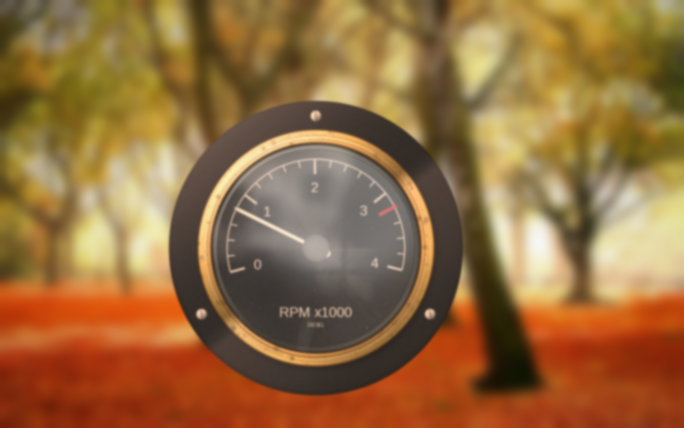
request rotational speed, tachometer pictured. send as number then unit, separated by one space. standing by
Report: 800 rpm
